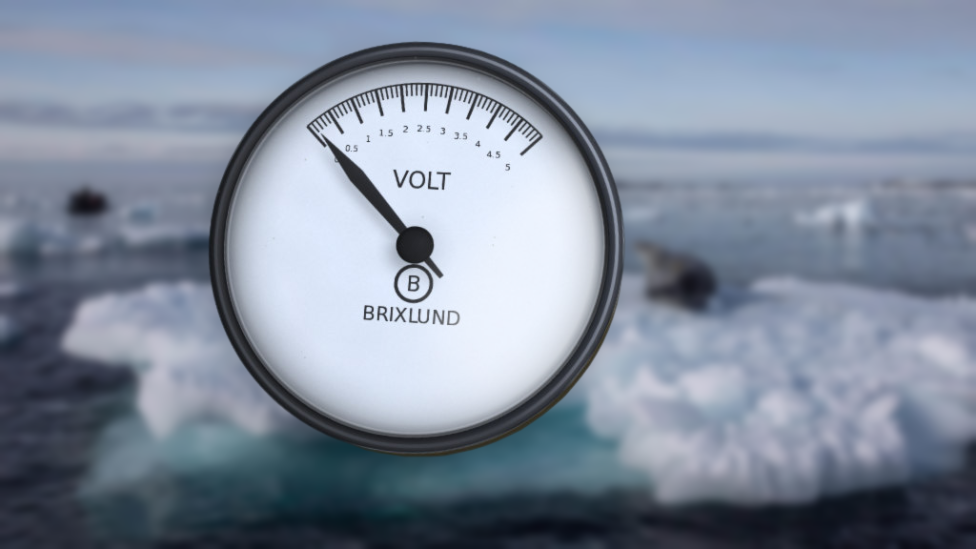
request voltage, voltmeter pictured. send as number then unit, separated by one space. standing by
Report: 0.1 V
